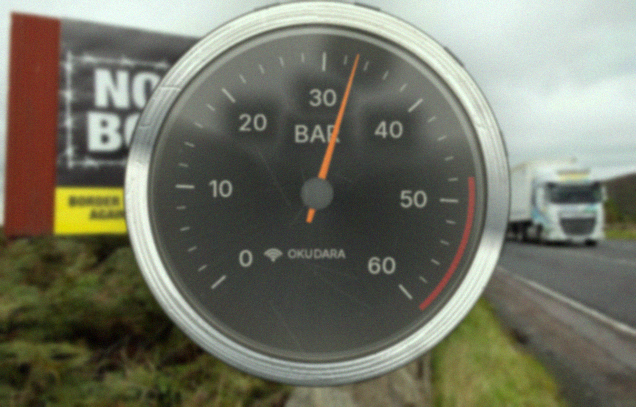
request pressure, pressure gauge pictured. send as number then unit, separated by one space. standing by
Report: 33 bar
